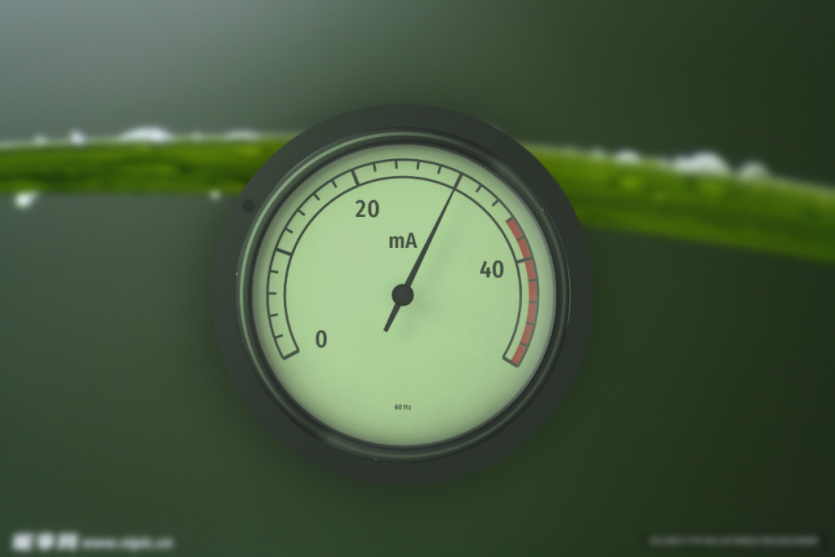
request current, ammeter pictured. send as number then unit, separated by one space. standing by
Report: 30 mA
